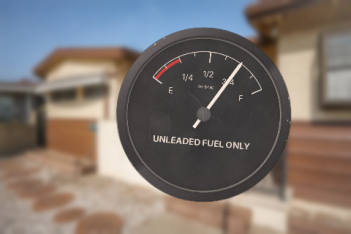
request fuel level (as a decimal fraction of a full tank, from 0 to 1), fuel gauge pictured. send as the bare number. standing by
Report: 0.75
